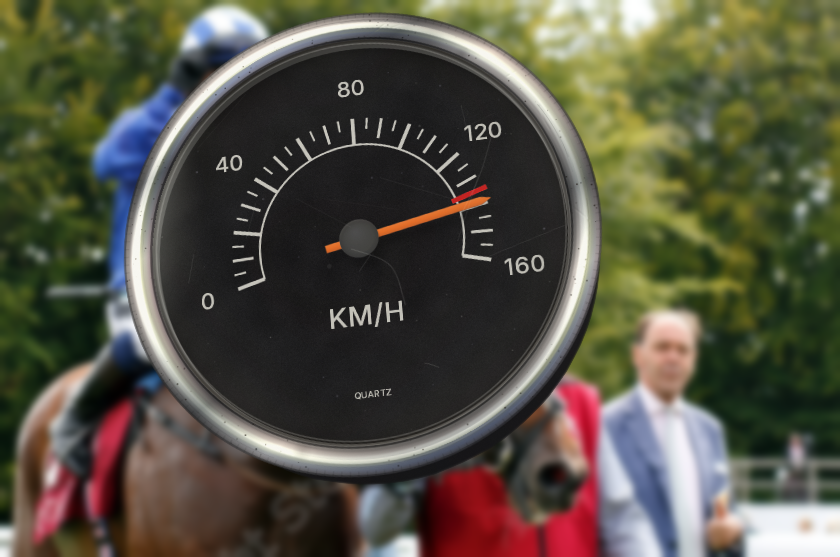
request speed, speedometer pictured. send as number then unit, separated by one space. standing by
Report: 140 km/h
